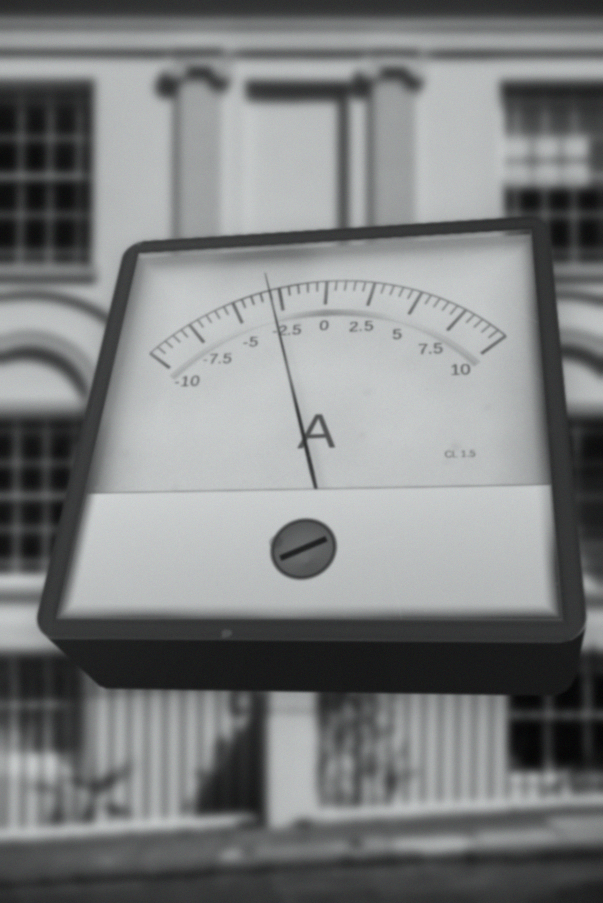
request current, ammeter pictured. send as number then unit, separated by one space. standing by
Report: -3 A
